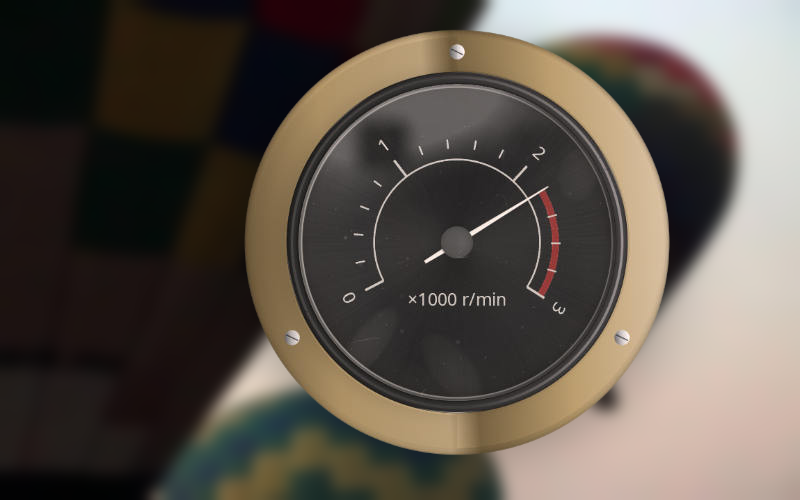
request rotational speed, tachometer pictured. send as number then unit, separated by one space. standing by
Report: 2200 rpm
